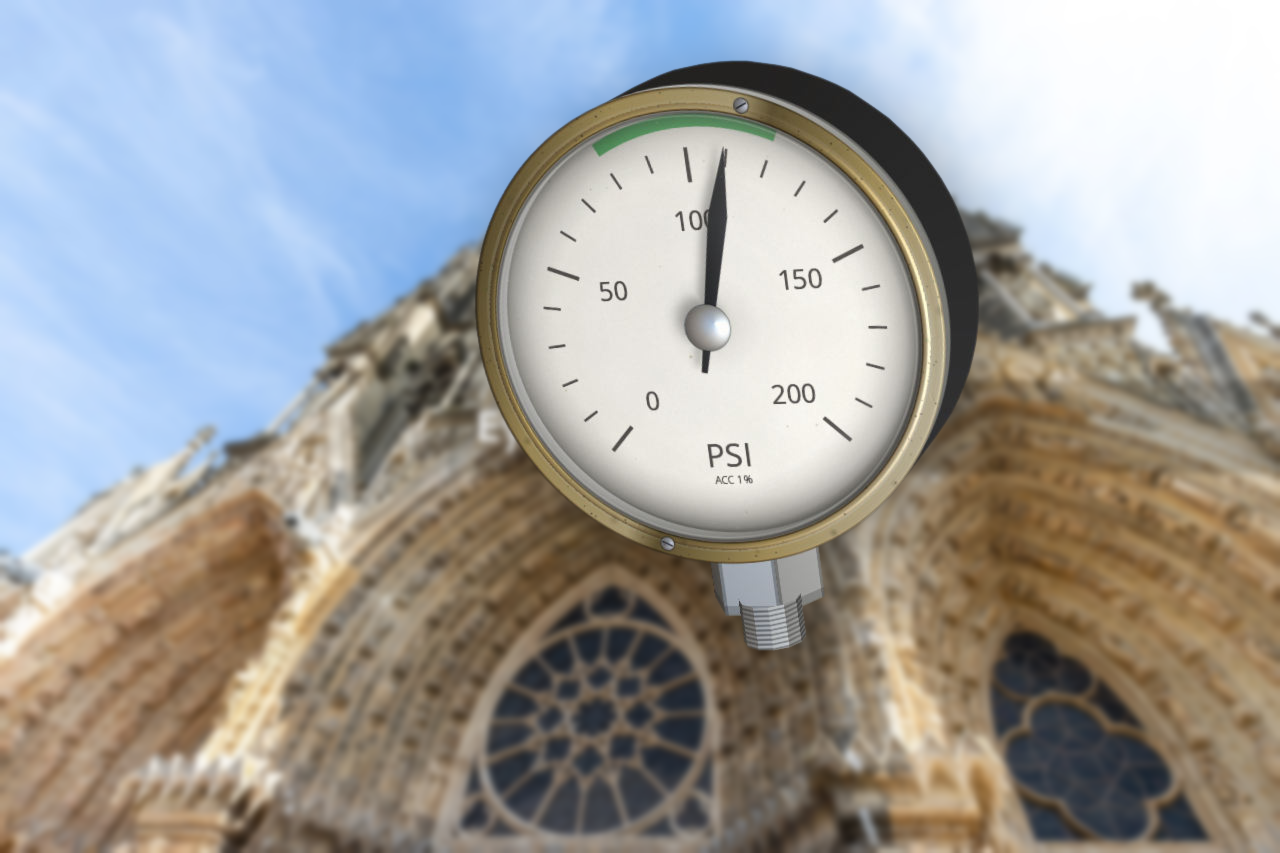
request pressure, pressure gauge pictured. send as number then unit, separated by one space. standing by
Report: 110 psi
